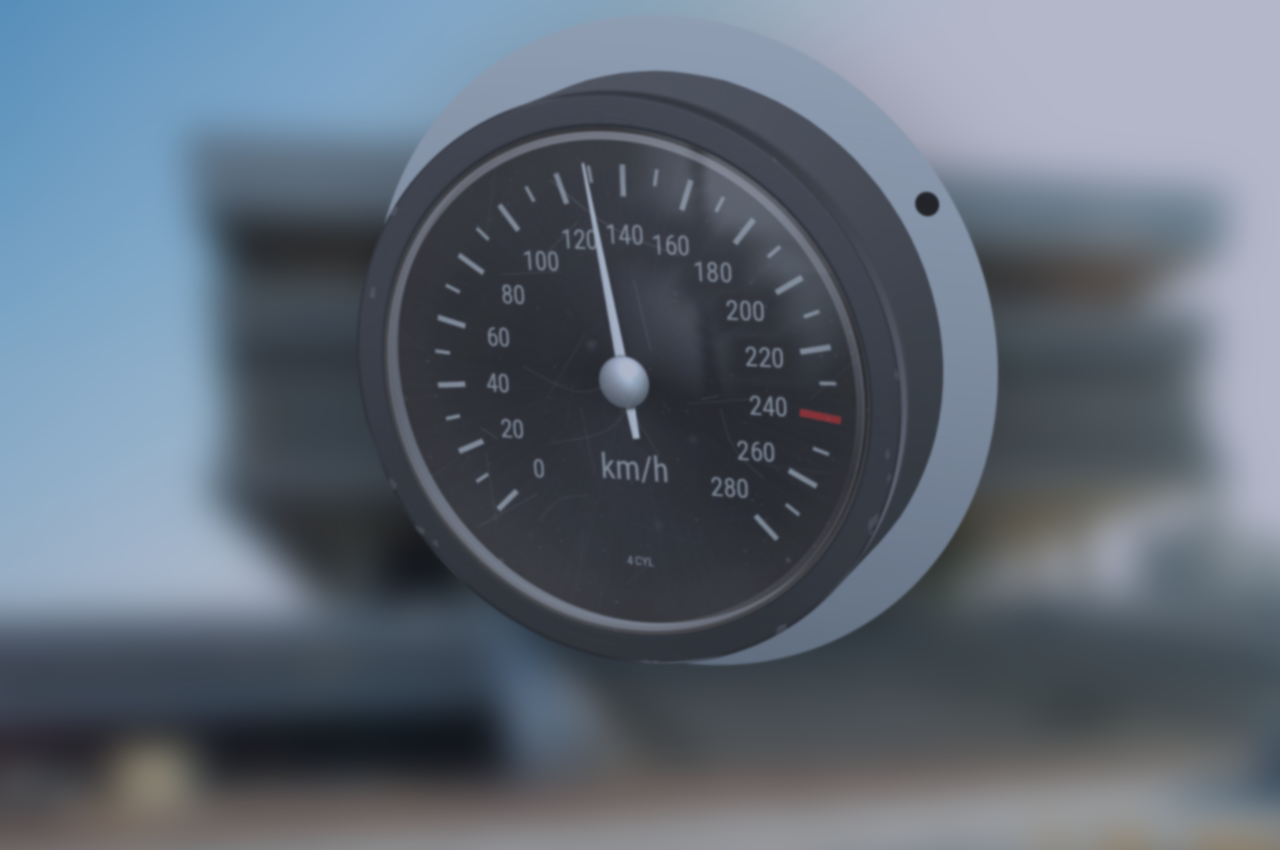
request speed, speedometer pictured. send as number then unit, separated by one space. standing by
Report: 130 km/h
